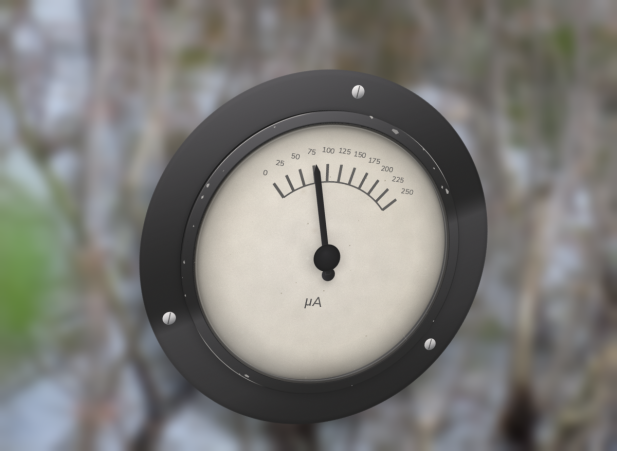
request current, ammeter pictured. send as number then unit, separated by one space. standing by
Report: 75 µA
